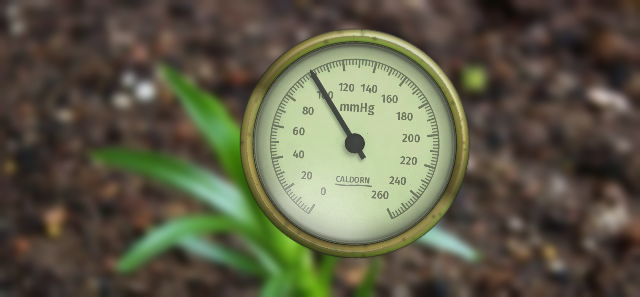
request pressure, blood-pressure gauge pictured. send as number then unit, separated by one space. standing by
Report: 100 mmHg
